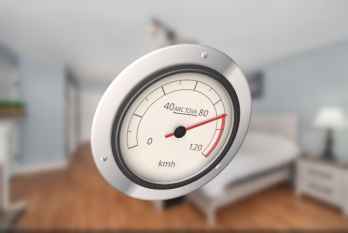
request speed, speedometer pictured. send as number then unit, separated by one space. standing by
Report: 90 km/h
